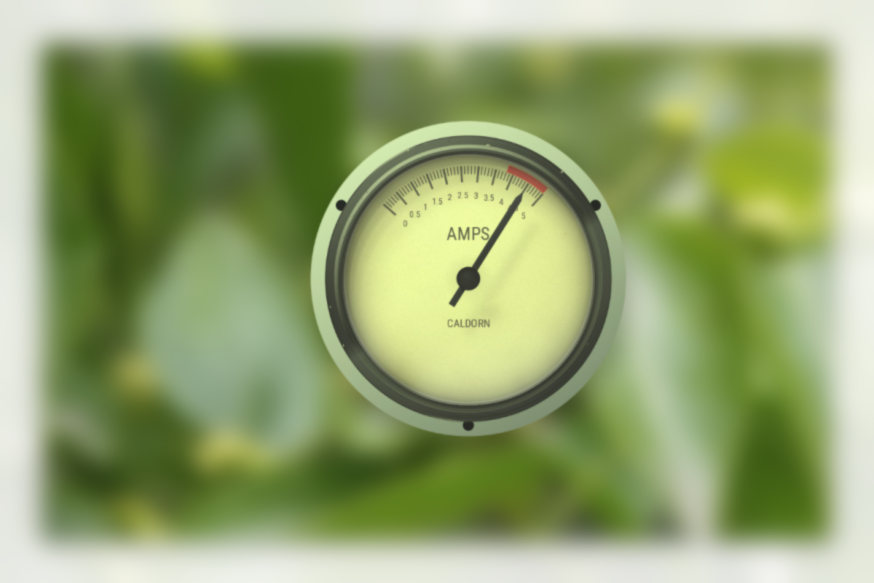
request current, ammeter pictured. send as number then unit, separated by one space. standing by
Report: 4.5 A
